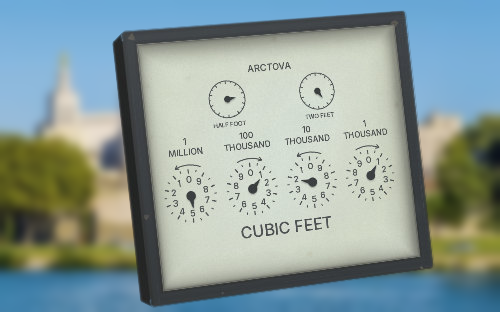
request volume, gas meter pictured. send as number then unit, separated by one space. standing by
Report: 512100 ft³
